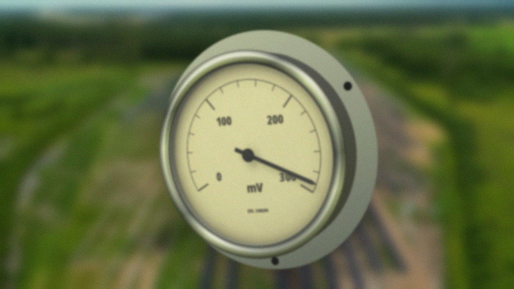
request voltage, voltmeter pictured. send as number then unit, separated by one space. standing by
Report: 290 mV
